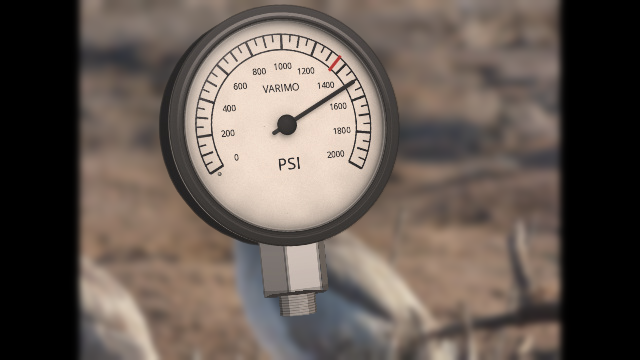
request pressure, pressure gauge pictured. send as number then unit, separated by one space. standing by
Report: 1500 psi
